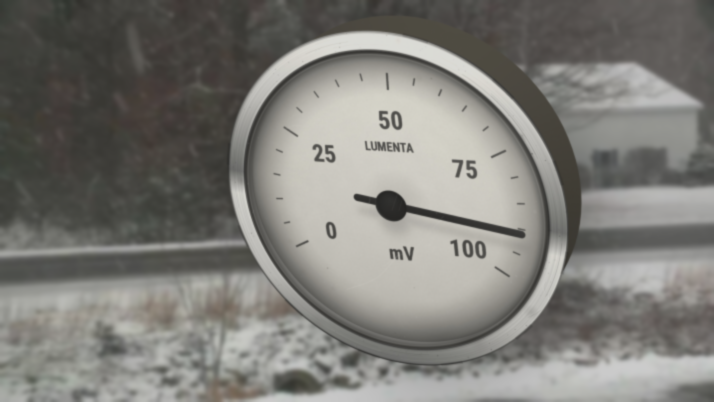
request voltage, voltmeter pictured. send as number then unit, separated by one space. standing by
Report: 90 mV
